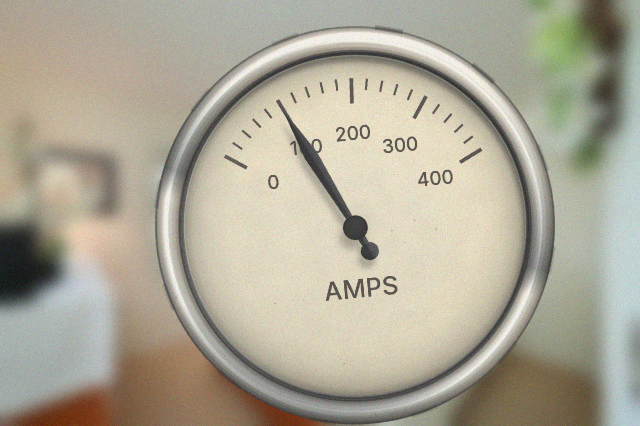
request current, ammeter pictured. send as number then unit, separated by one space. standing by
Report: 100 A
